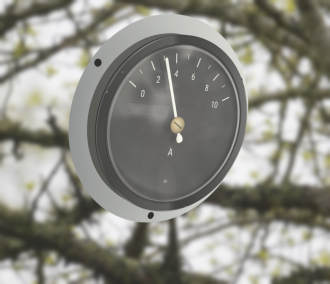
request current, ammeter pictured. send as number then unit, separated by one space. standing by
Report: 3 A
